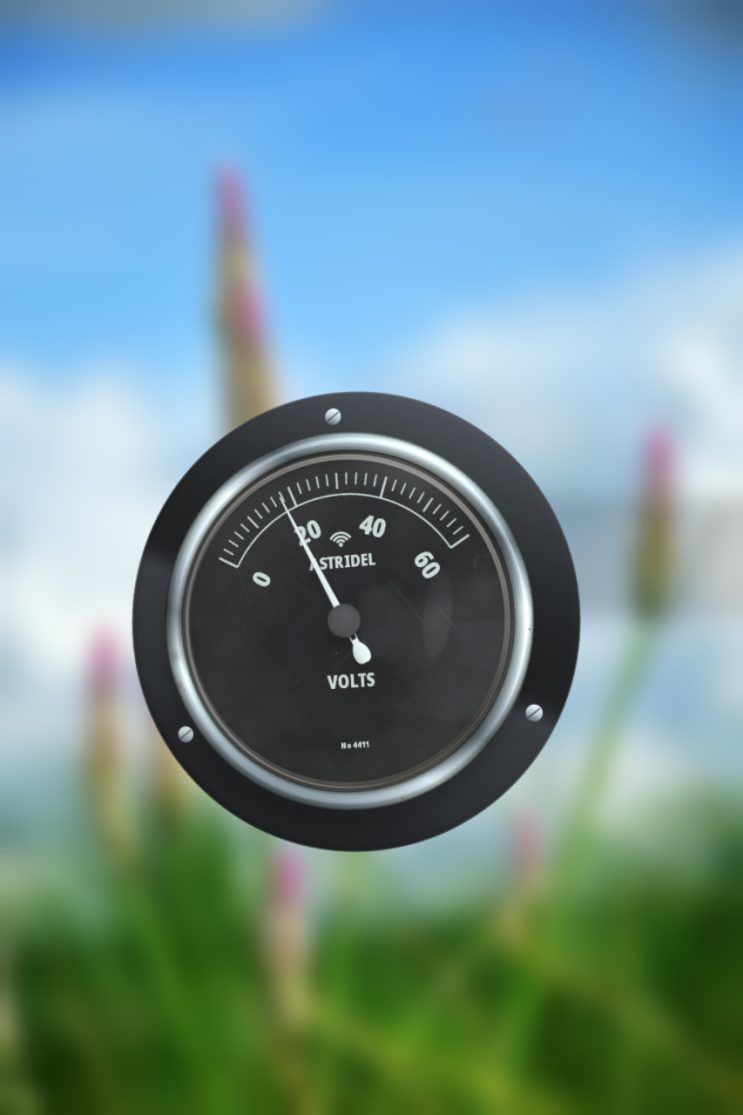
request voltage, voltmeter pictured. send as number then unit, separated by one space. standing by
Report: 18 V
